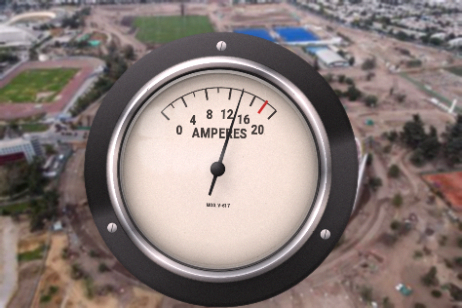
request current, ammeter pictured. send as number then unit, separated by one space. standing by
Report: 14 A
